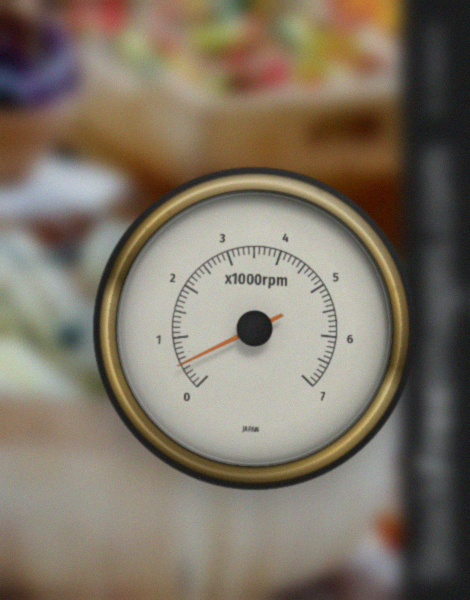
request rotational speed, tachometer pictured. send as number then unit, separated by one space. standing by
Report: 500 rpm
